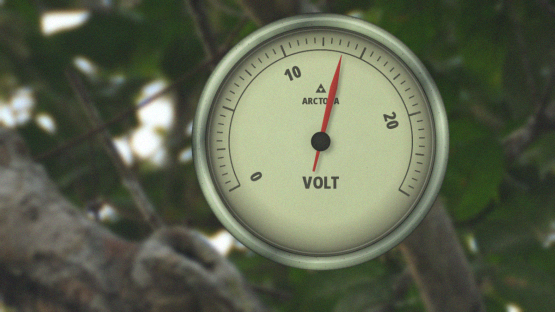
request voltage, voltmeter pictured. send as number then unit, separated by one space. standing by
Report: 13.75 V
